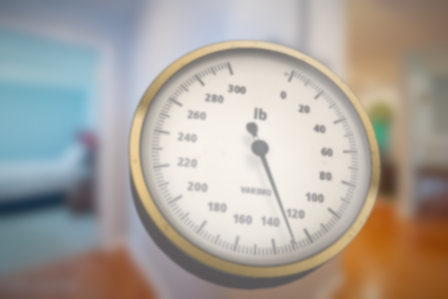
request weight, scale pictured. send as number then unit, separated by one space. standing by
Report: 130 lb
